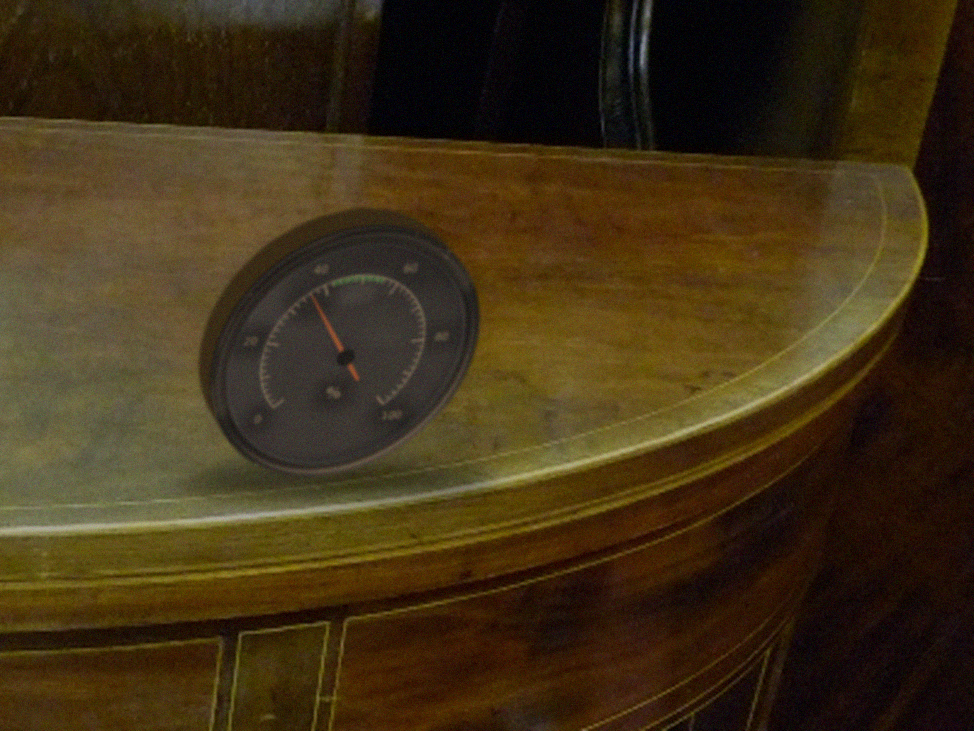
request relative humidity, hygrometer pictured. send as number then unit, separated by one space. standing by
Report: 36 %
